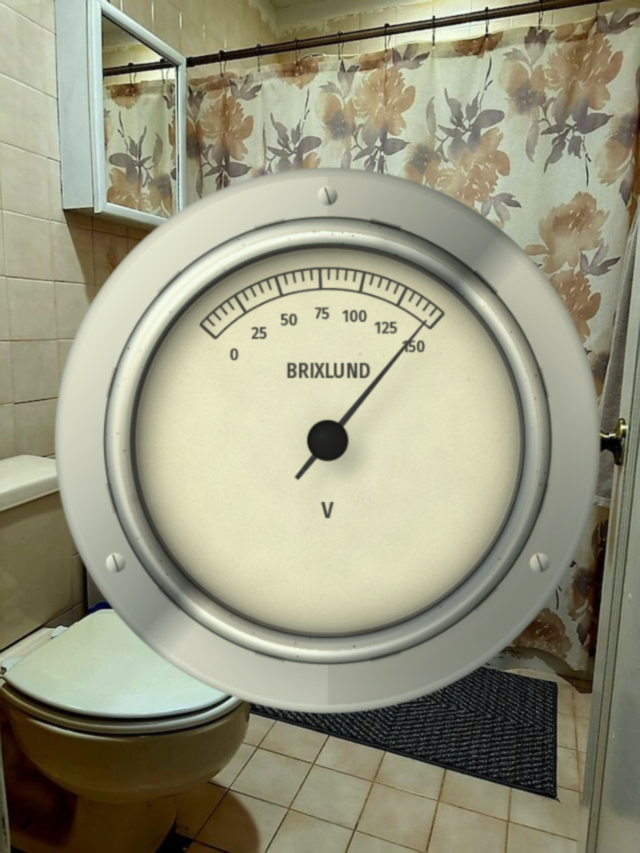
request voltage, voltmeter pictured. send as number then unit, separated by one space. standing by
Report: 145 V
